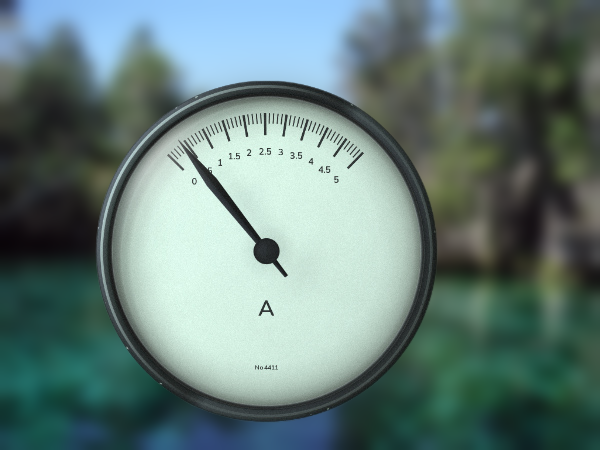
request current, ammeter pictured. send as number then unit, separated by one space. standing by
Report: 0.4 A
